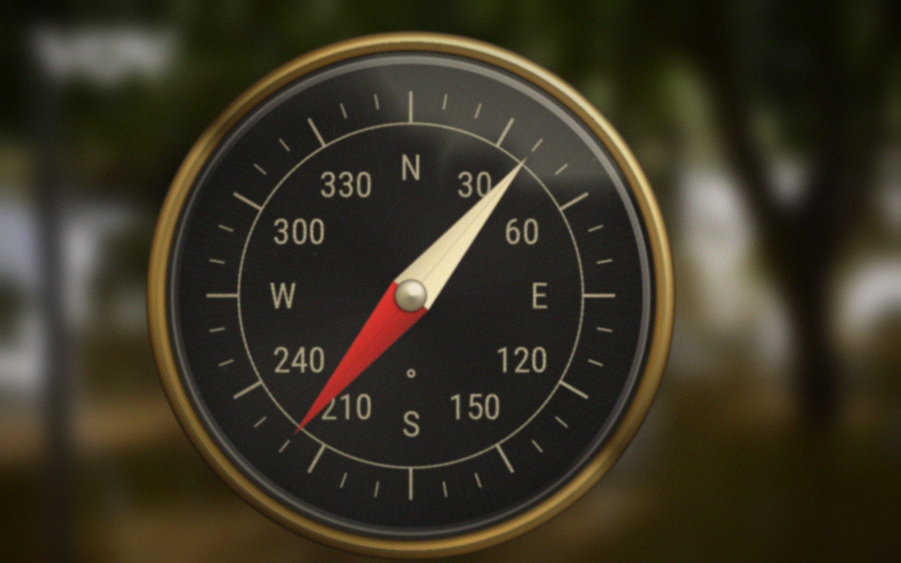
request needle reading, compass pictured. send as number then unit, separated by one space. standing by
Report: 220 °
